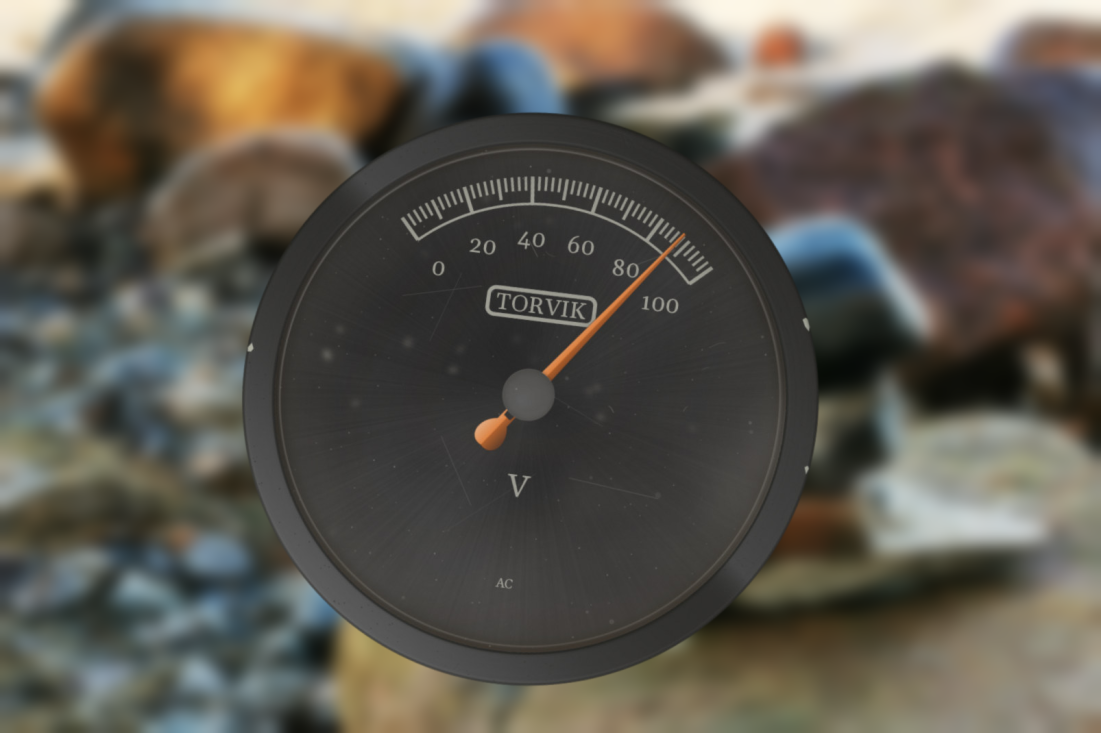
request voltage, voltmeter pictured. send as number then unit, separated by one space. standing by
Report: 88 V
